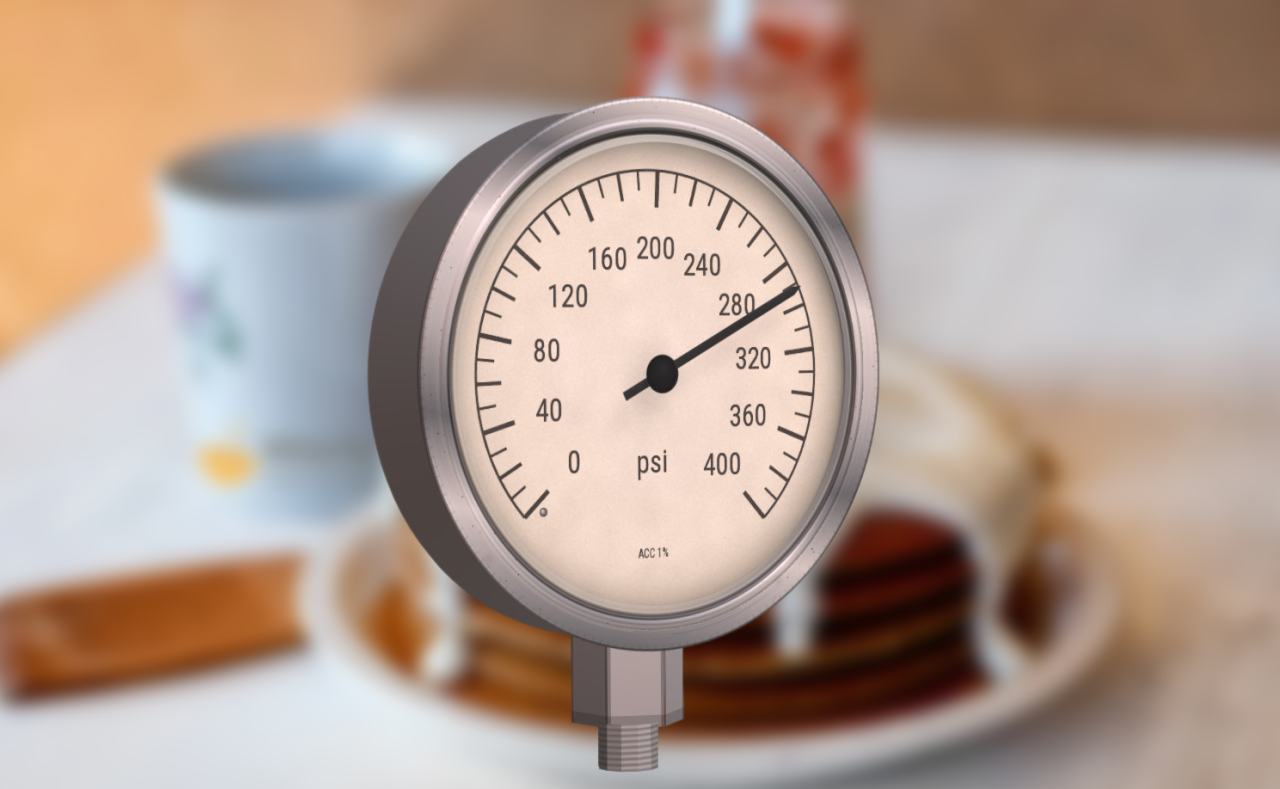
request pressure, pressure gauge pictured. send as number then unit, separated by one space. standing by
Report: 290 psi
